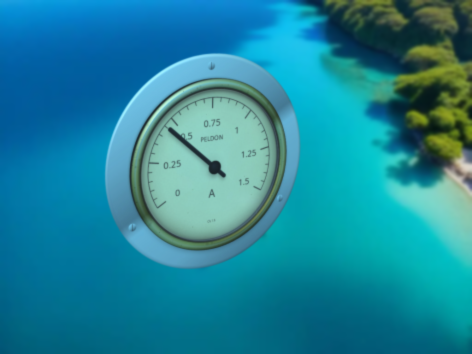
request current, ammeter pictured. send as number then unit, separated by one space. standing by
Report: 0.45 A
